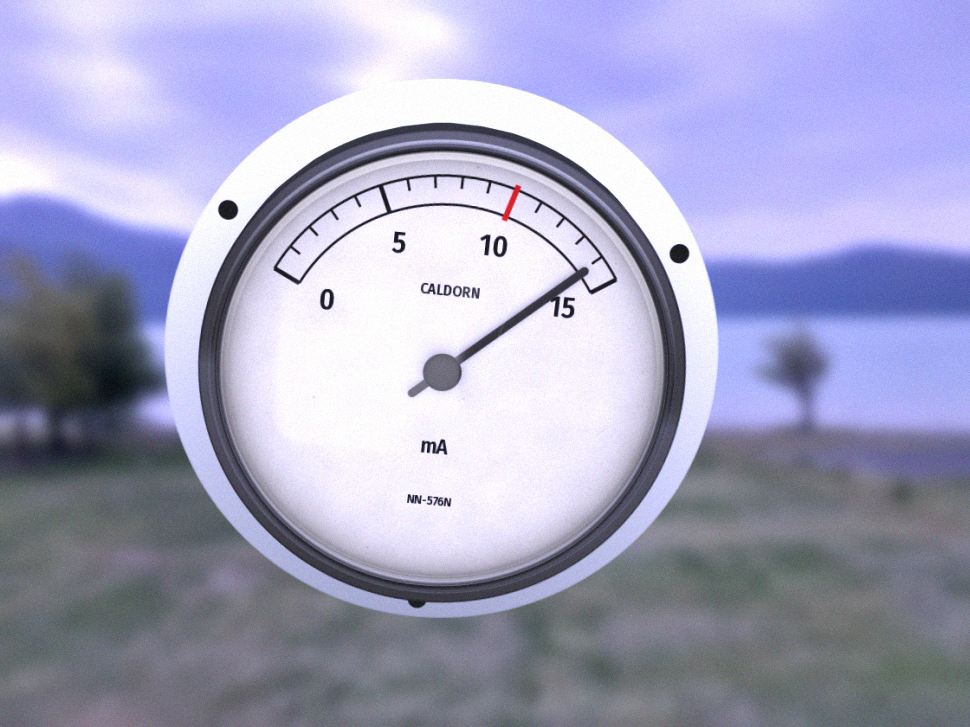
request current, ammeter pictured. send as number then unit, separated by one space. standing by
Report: 14 mA
